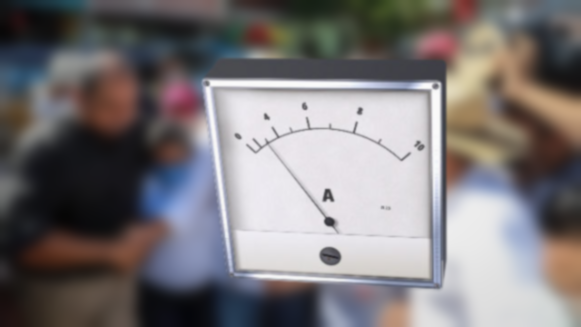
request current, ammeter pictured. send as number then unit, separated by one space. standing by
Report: 3 A
